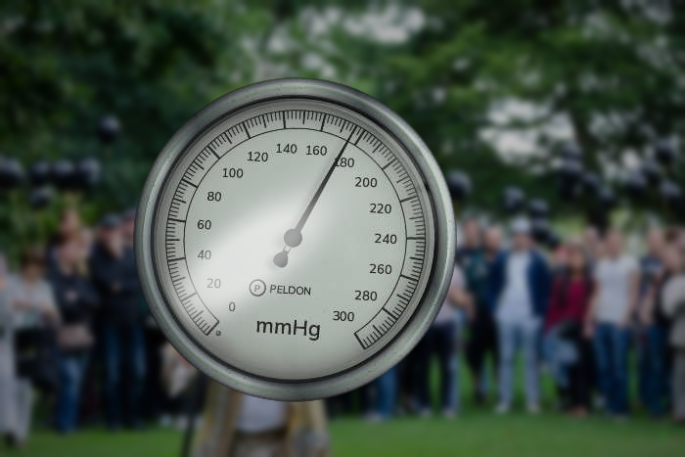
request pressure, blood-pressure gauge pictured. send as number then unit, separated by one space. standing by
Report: 176 mmHg
